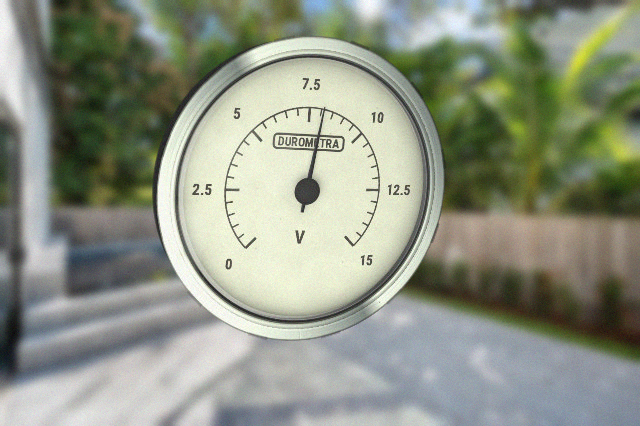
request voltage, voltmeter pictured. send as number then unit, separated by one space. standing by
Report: 8 V
